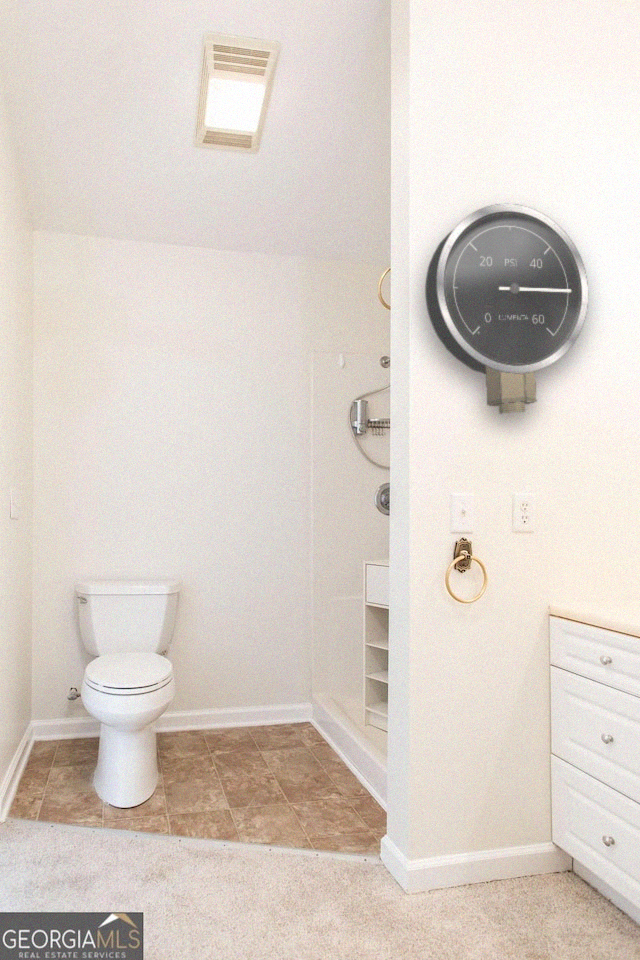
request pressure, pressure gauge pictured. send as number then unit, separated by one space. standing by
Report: 50 psi
